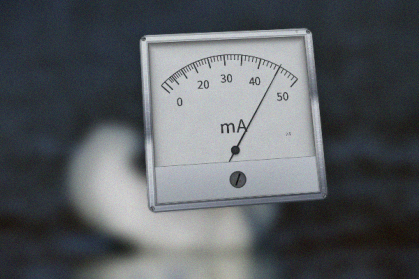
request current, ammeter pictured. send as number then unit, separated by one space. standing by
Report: 45 mA
